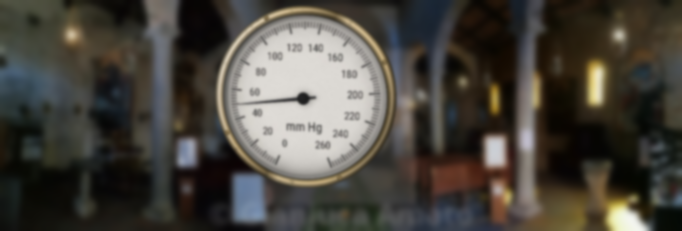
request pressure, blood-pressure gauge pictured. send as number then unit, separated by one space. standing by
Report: 50 mmHg
